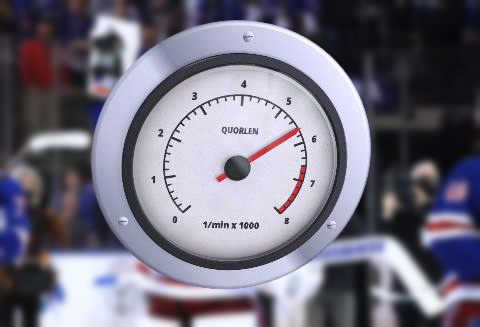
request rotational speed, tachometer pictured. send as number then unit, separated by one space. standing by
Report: 5600 rpm
